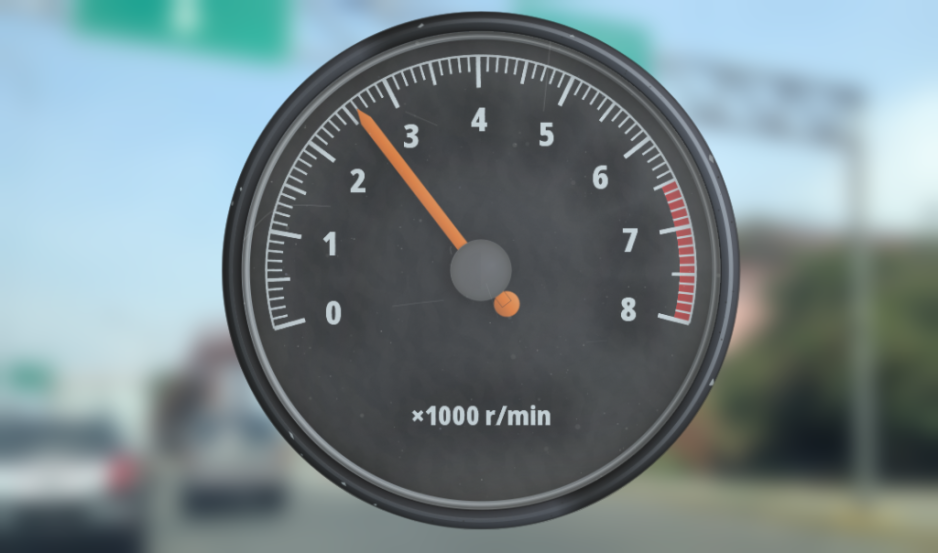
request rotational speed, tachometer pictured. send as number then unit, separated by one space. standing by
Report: 2600 rpm
